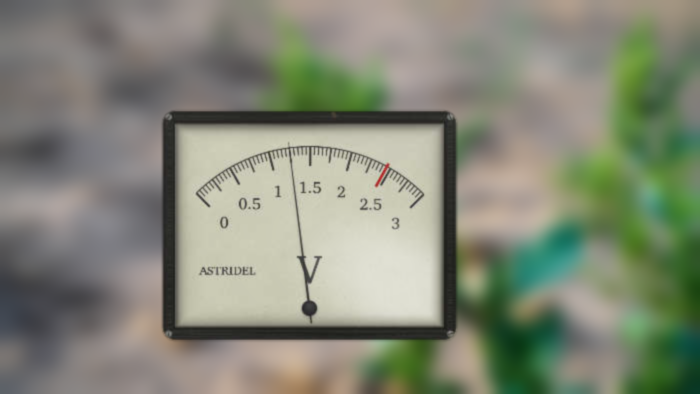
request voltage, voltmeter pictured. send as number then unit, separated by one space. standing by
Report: 1.25 V
